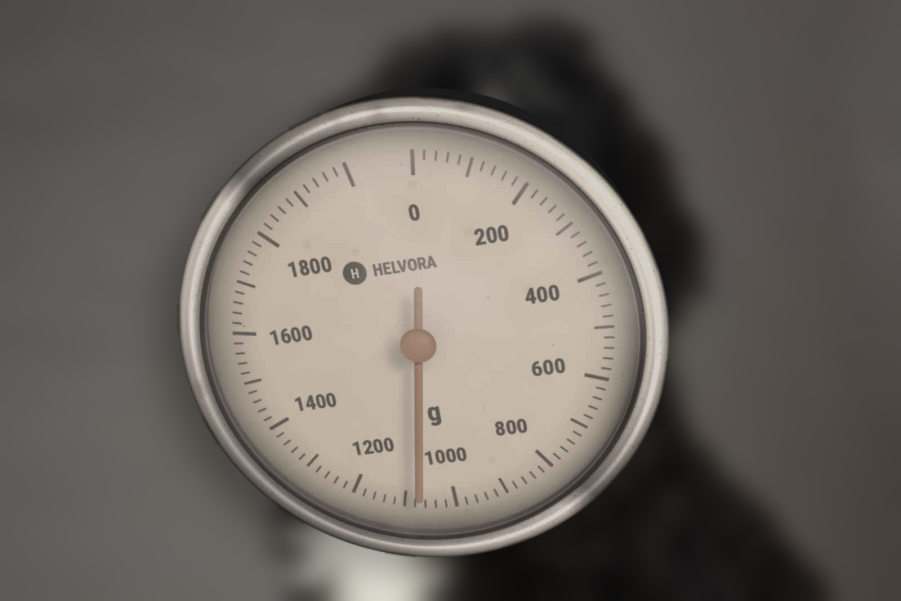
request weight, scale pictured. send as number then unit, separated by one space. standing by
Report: 1070 g
